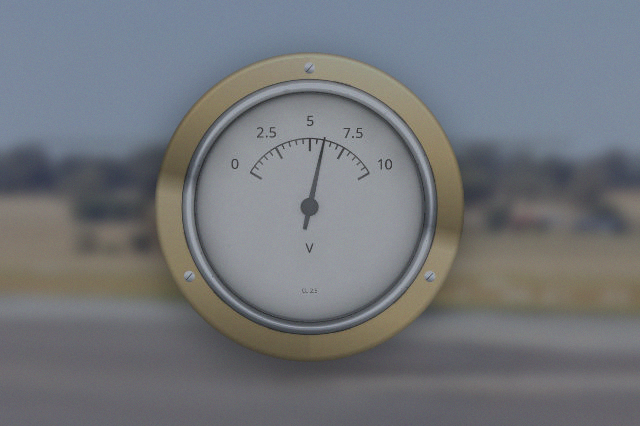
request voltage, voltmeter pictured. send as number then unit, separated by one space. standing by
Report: 6 V
